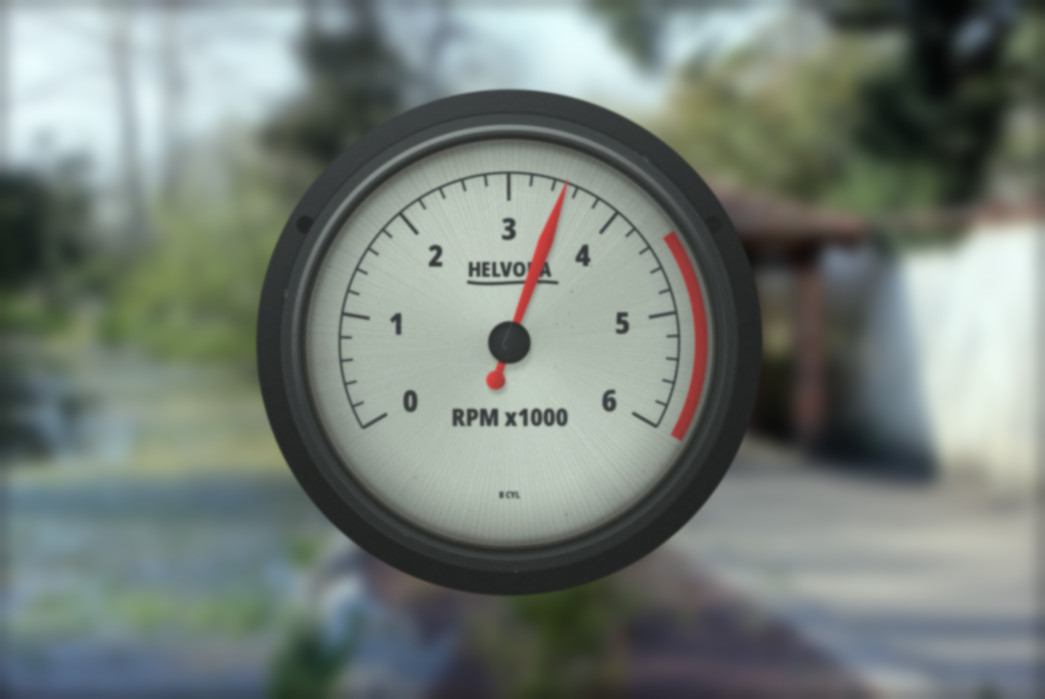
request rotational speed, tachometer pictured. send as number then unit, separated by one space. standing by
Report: 3500 rpm
